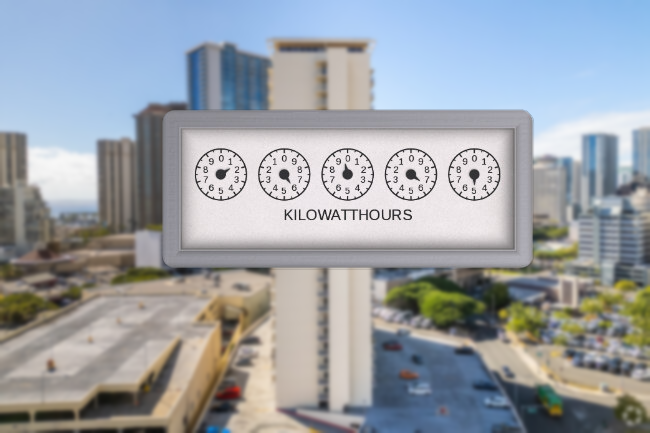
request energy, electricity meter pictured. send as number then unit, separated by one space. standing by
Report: 15965 kWh
